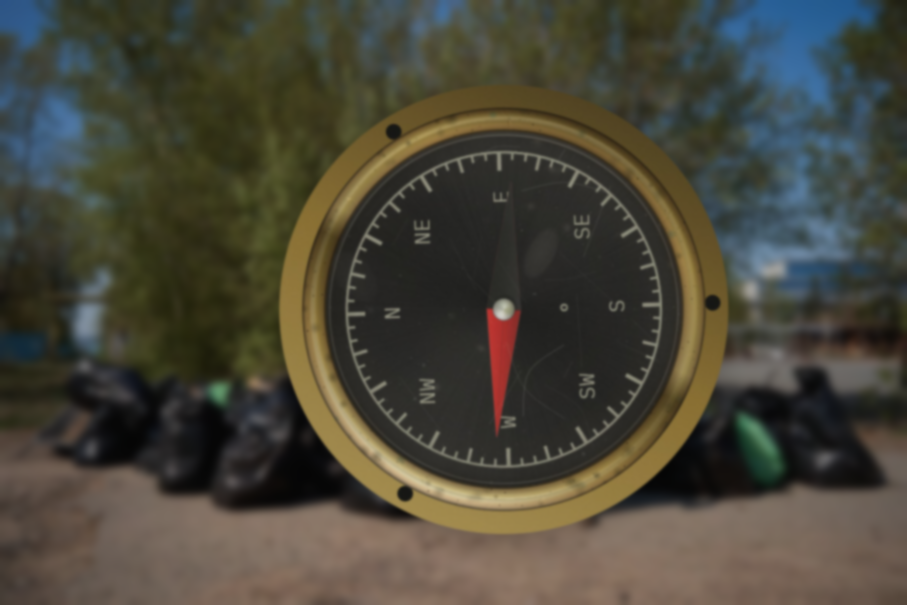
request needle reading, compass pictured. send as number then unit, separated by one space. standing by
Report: 275 °
